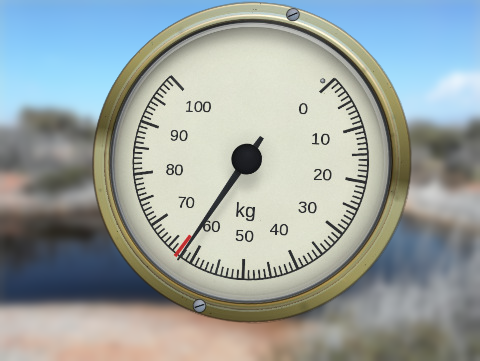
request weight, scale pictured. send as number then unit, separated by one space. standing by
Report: 62 kg
